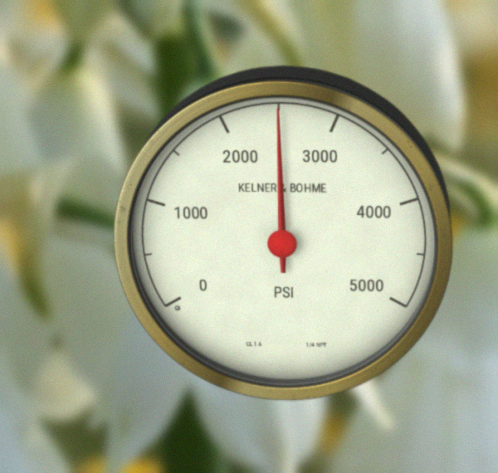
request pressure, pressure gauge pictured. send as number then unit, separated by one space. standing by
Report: 2500 psi
